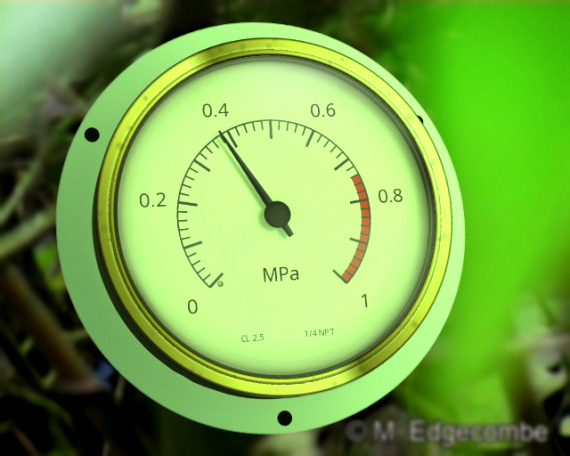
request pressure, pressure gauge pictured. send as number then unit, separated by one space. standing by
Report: 0.38 MPa
